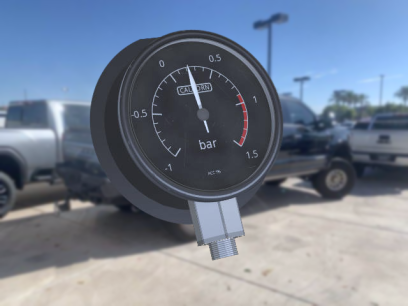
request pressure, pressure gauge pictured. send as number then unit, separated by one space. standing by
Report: 0.2 bar
